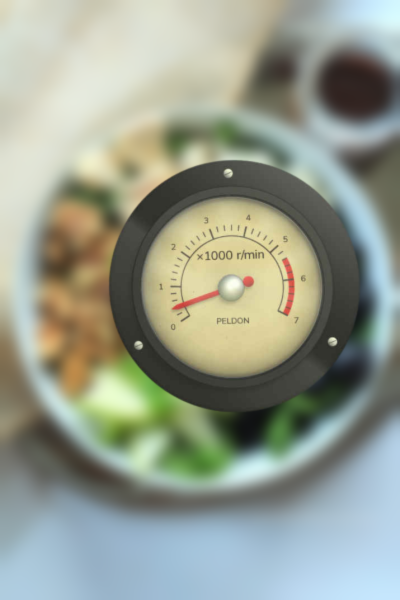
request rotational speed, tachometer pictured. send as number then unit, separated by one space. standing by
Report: 400 rpm
